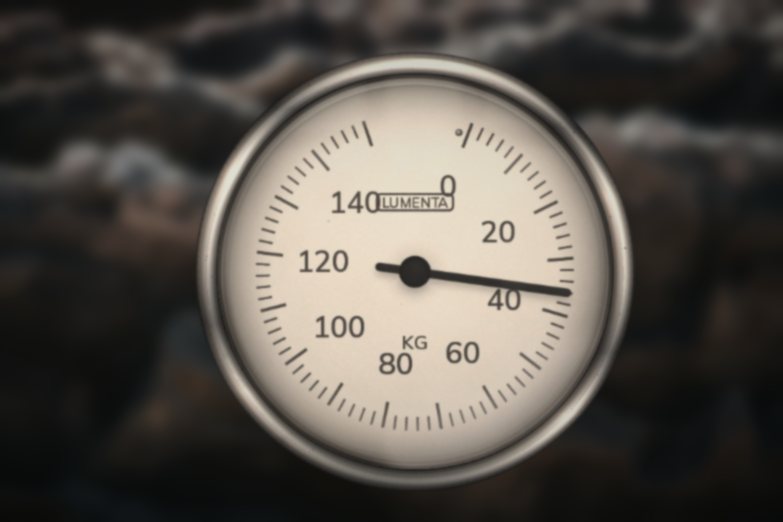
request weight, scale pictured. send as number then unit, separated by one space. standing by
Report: 36 kg
